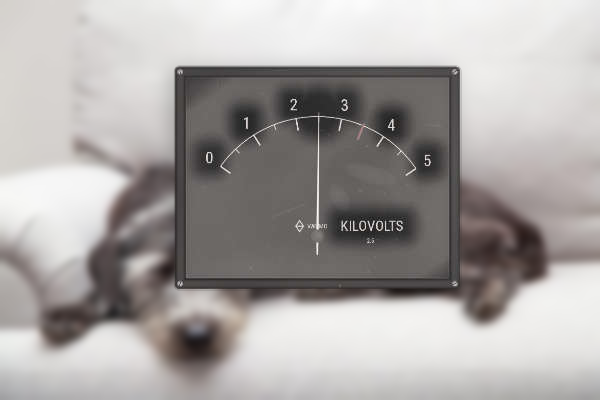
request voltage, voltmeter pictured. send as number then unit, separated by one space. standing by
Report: 2.5 kV
